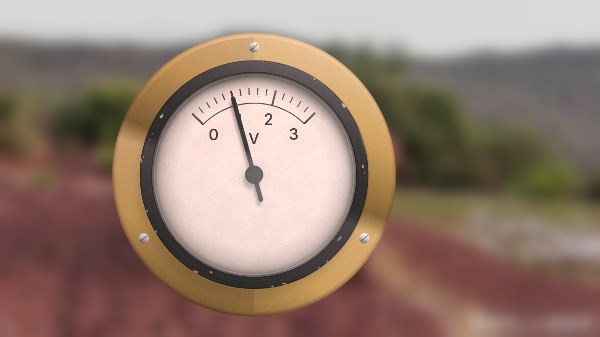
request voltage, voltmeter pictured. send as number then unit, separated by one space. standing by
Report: 1 V
